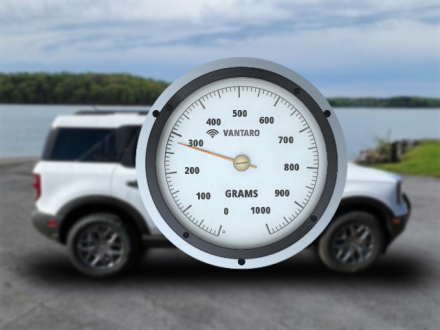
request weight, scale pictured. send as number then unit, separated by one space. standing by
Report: 280 g
